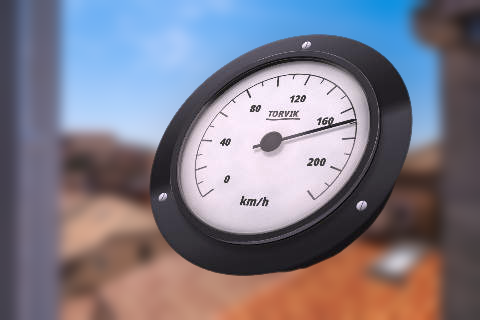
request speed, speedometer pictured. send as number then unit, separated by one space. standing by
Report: 170 km/h
